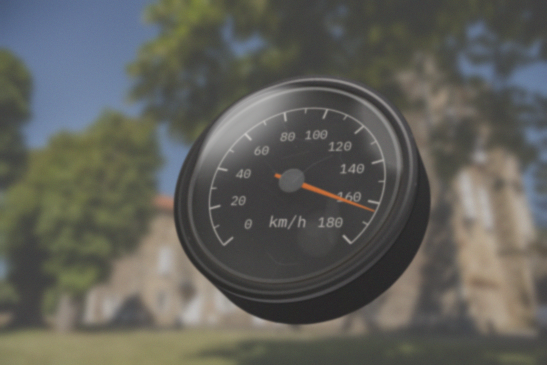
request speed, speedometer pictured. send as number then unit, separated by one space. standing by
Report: 165 km/h
